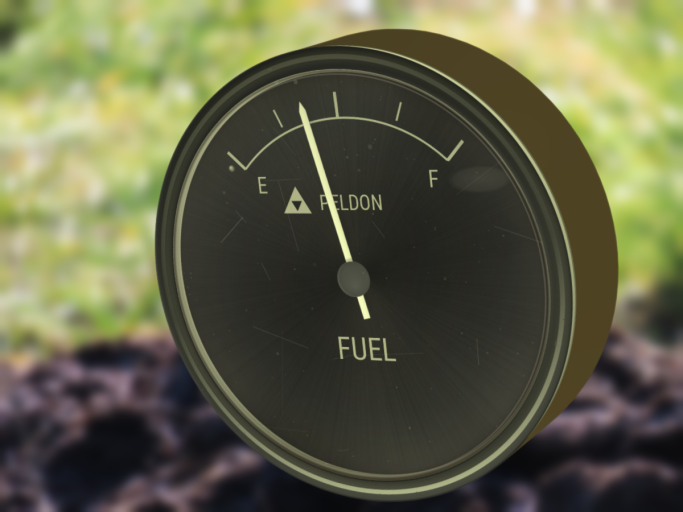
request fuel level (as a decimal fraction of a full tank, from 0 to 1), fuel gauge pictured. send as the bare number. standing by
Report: 0.375
